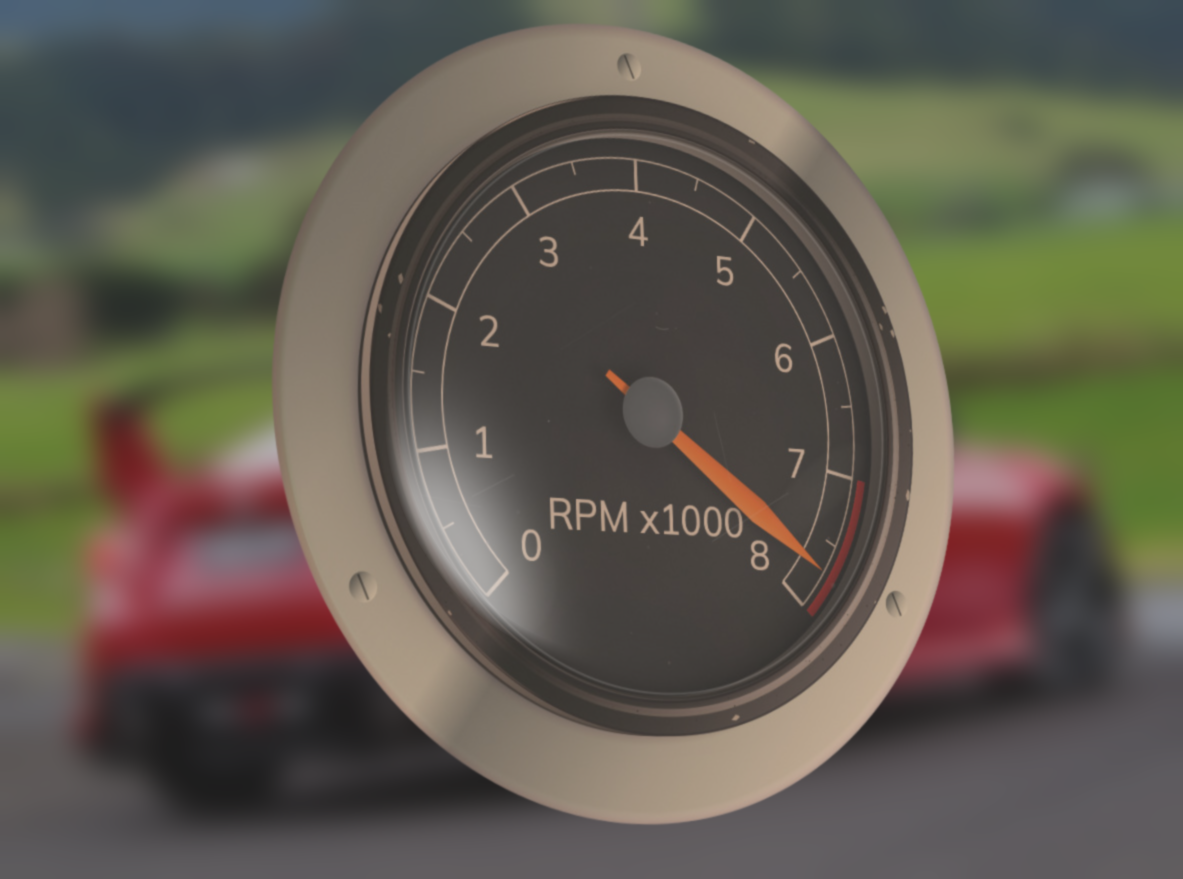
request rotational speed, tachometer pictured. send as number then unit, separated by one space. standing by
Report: 7750 rpm
